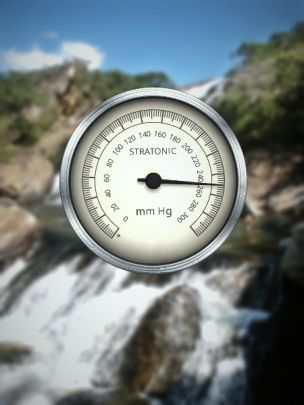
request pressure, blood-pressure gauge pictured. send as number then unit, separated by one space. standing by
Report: 250 mmHg
